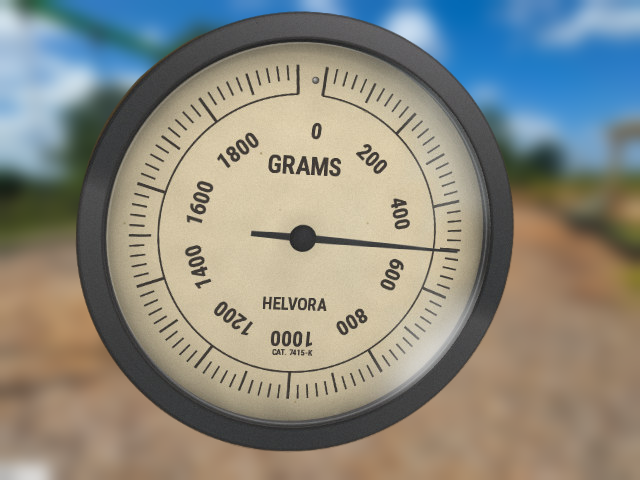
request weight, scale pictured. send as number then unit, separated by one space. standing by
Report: 500 g
